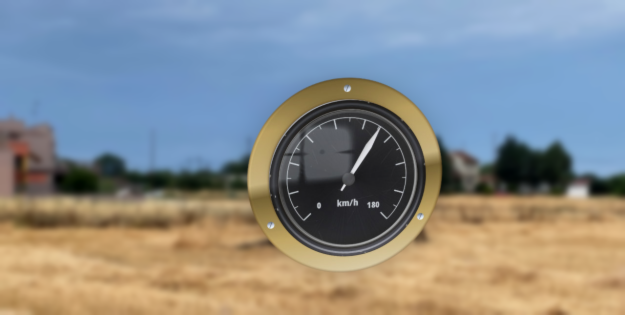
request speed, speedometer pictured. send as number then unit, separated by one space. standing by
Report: 110 km/h
